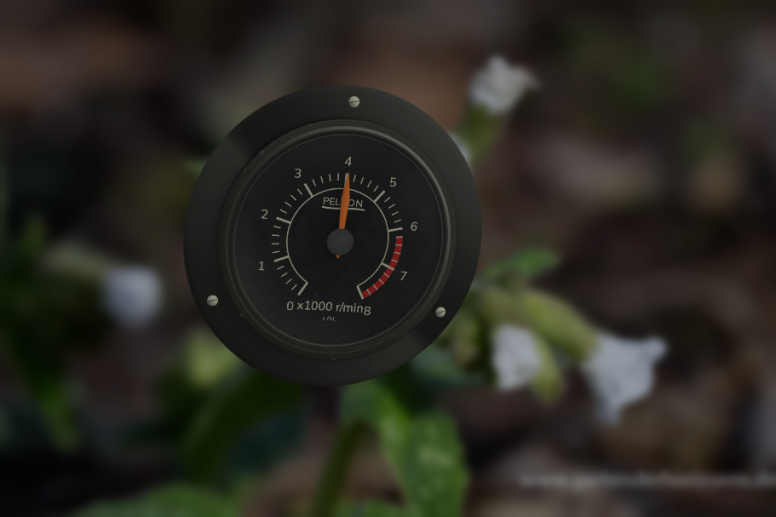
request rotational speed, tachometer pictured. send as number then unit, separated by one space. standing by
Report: 4000 rpm
